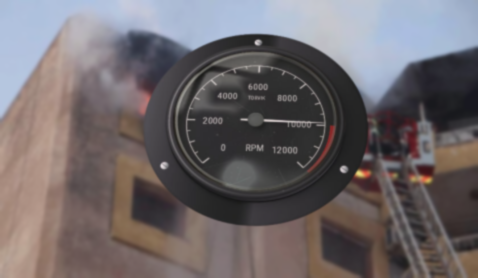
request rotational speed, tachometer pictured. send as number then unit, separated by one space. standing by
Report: 10000 rpm
